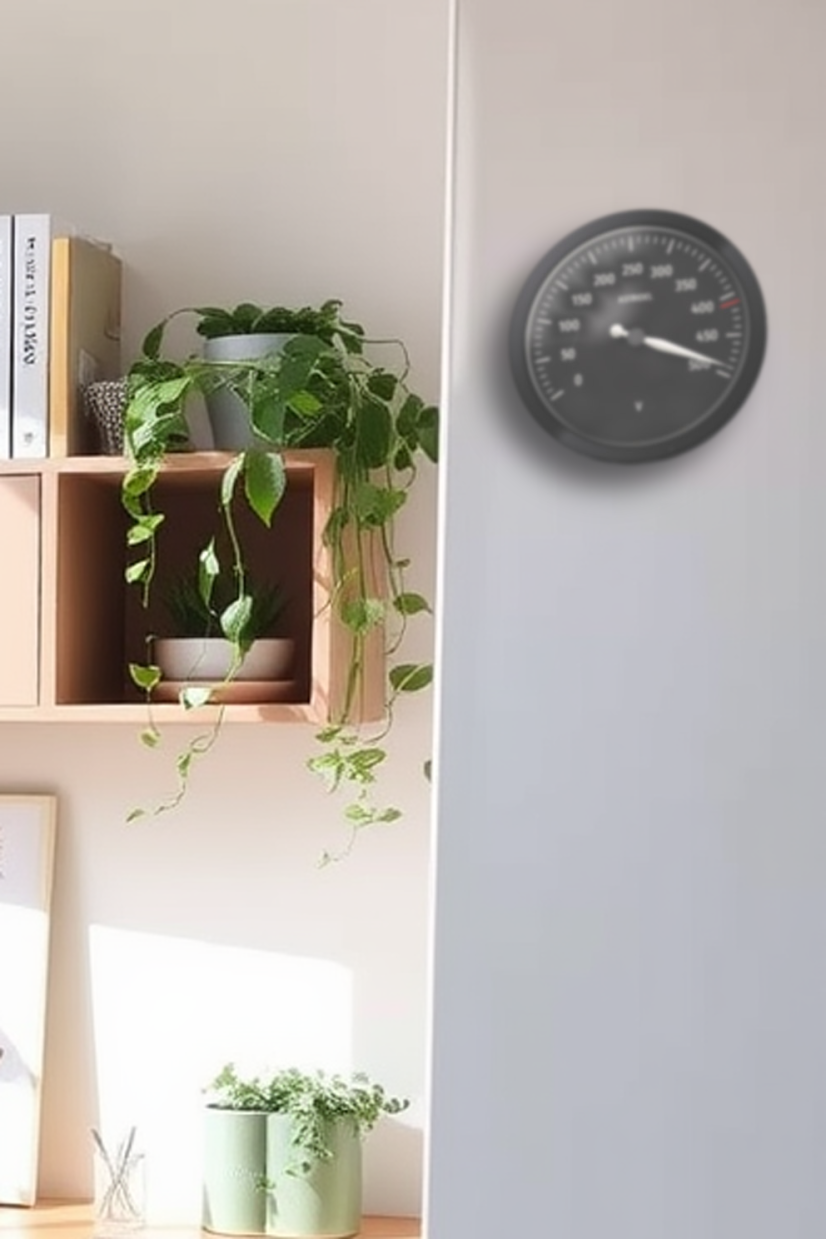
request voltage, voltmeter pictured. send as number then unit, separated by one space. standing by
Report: 490 V
